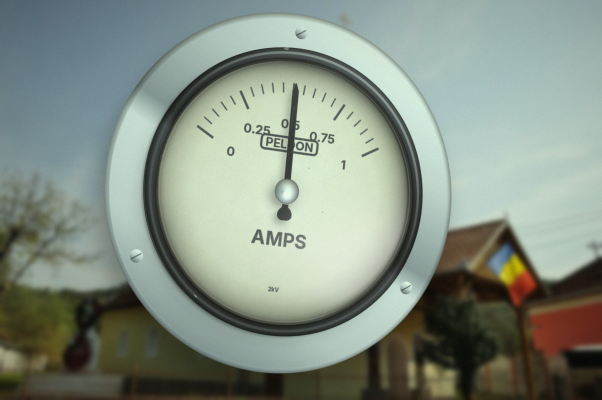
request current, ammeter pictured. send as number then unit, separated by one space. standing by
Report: 0.5 A
